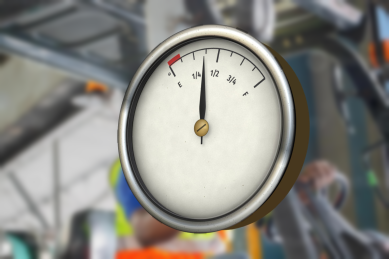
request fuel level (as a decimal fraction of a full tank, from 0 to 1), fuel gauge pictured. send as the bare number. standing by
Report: 0.375
